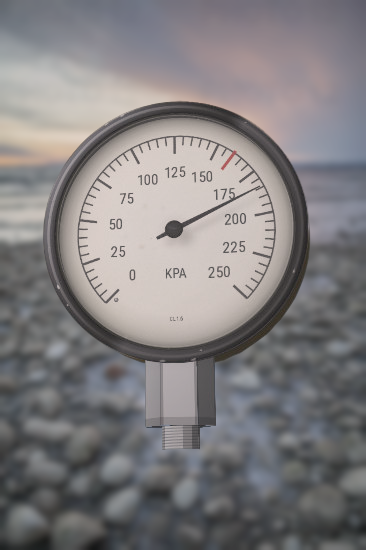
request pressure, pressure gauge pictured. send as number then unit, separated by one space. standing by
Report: 185 kPa
